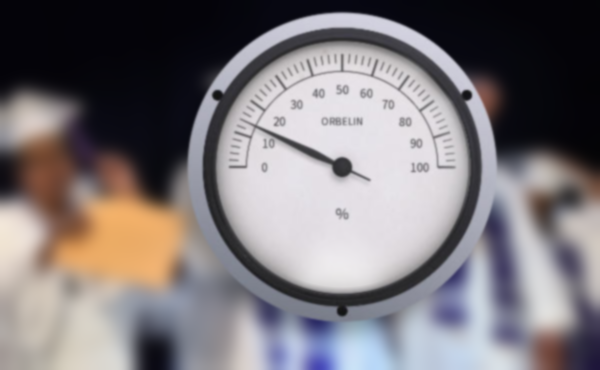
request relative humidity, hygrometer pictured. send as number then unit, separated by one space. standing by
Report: 14 %
